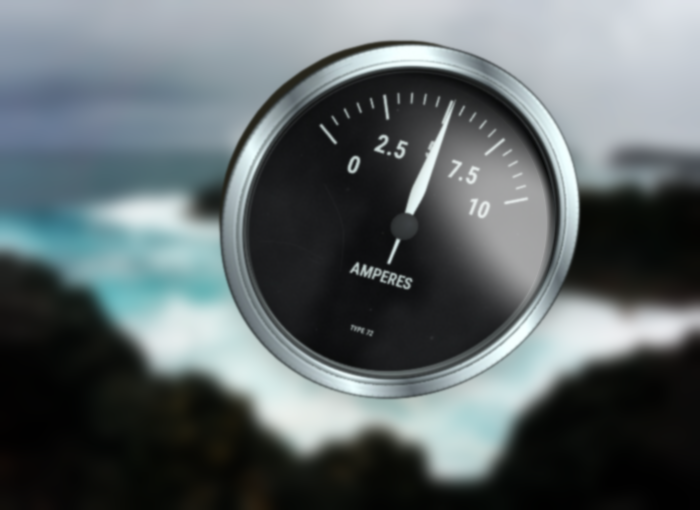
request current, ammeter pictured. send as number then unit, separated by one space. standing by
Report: 5 A
